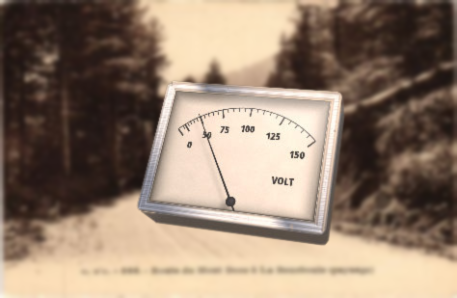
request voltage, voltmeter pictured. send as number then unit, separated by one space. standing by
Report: 50 V
